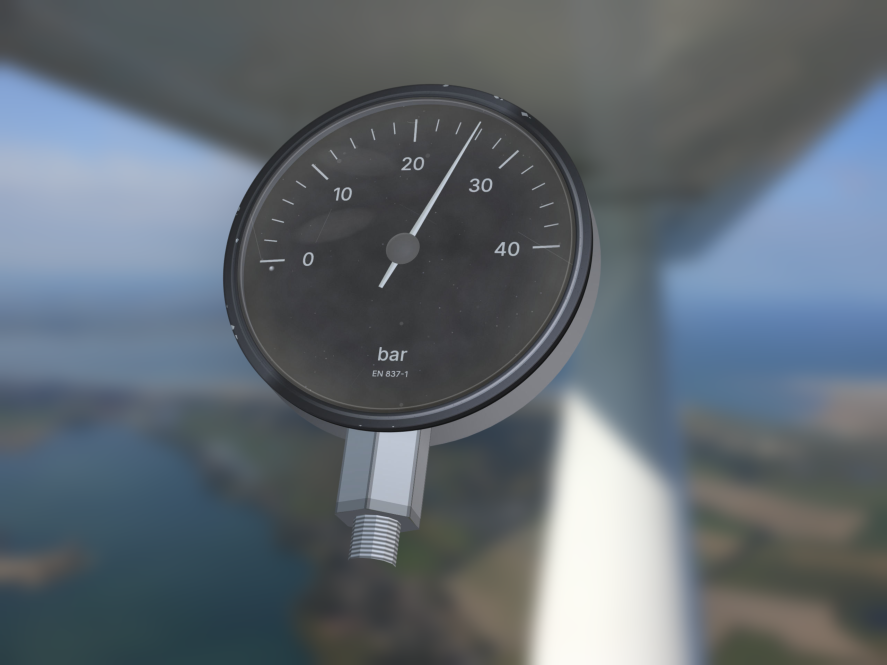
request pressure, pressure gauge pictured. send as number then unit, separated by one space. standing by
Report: 26 bar
